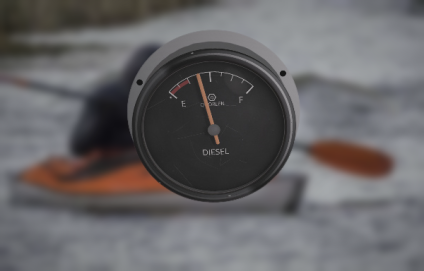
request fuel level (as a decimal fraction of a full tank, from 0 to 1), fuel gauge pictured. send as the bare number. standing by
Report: 0.375
